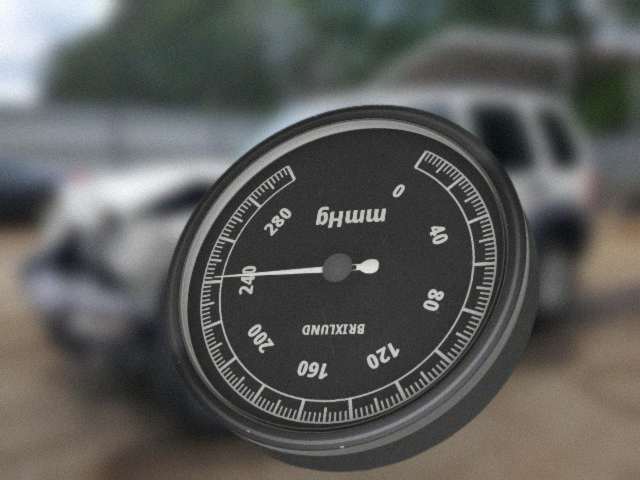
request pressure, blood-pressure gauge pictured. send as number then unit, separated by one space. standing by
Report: 240 mmHg
